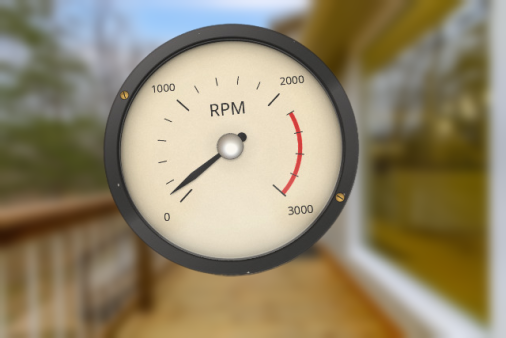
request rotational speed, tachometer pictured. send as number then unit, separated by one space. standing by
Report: 100 rpm
